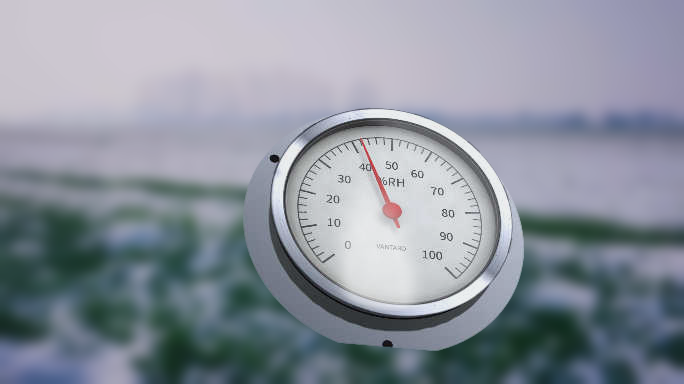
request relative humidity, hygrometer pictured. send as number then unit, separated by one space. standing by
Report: 42 %
